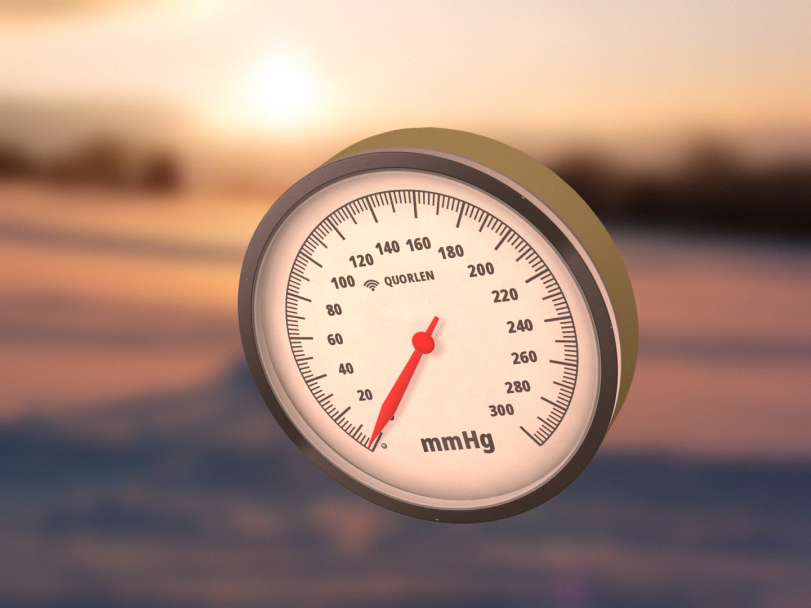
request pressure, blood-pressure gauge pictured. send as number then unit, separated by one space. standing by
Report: 2 mmHg
